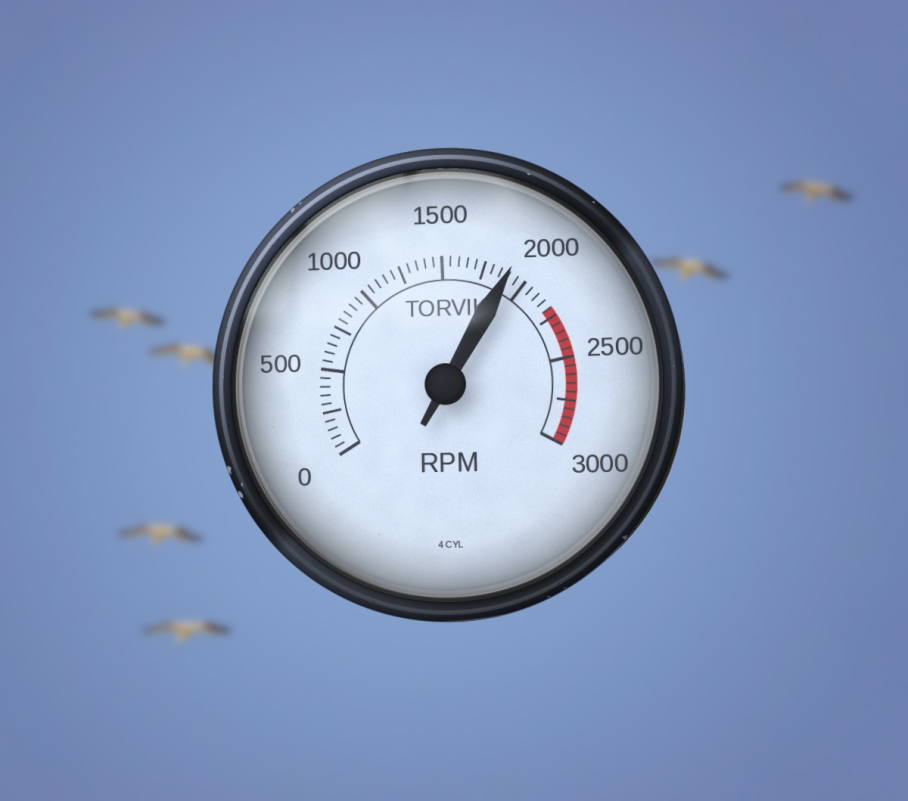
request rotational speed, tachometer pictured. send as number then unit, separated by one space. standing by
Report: 1900 rpm
